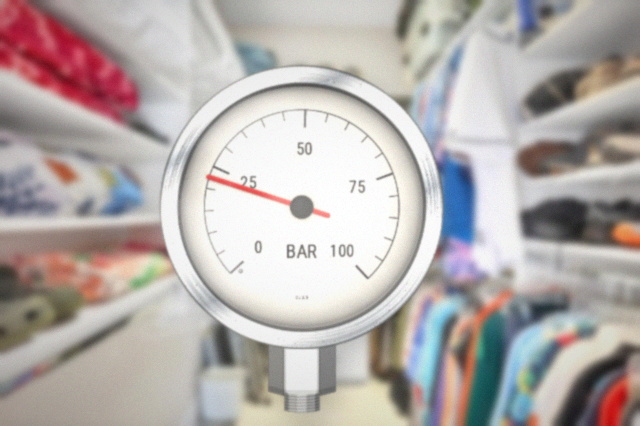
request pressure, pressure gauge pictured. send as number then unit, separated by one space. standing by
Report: 22.5 bar
